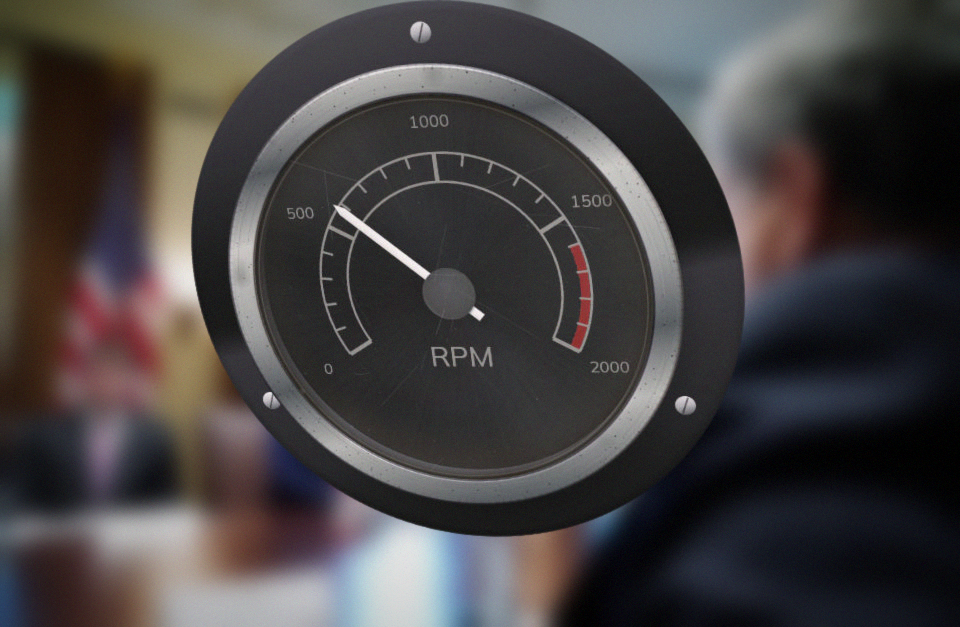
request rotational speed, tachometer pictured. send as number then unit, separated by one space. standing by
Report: 600 rpm
